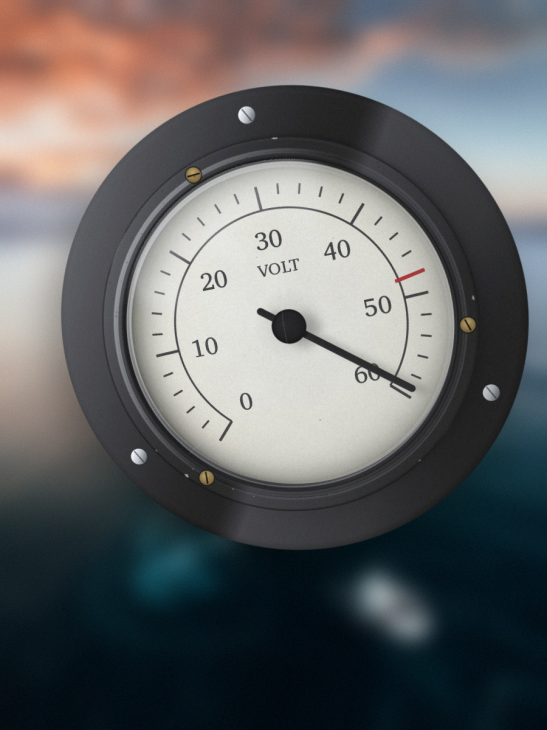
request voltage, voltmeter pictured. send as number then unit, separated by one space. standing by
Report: 59 V
